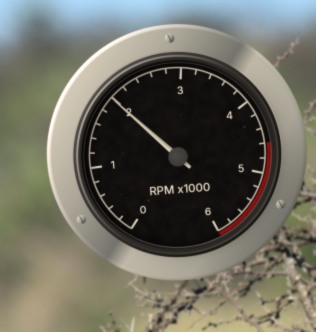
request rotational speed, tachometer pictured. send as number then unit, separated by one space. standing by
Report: 2000 rpm
